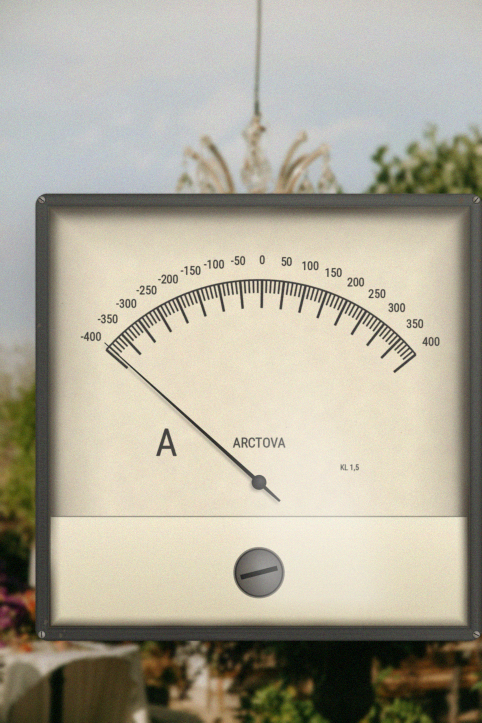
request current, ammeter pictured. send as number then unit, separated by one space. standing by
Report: -390 A
